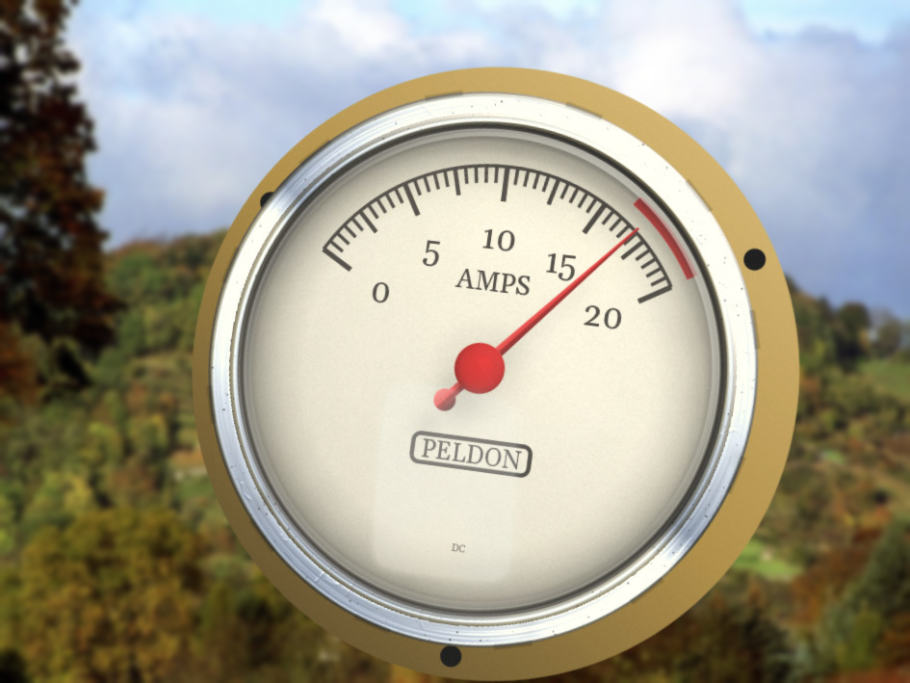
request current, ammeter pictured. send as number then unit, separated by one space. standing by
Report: 17 A
